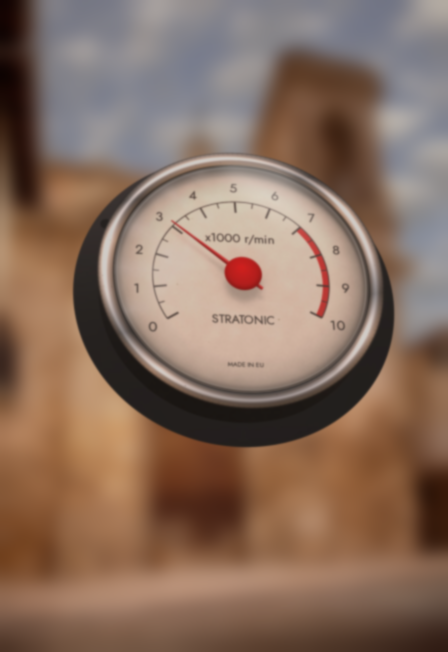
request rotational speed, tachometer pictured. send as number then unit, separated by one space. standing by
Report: 3000 rpm
